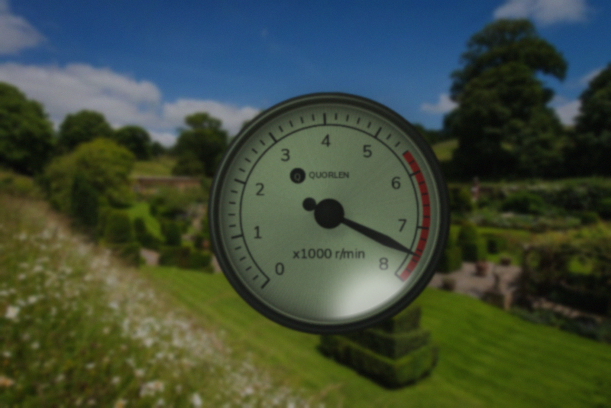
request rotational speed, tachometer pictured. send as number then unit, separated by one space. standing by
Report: 7500 rpm
